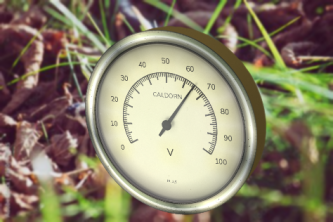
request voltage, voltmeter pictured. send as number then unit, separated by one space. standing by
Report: 65 V
